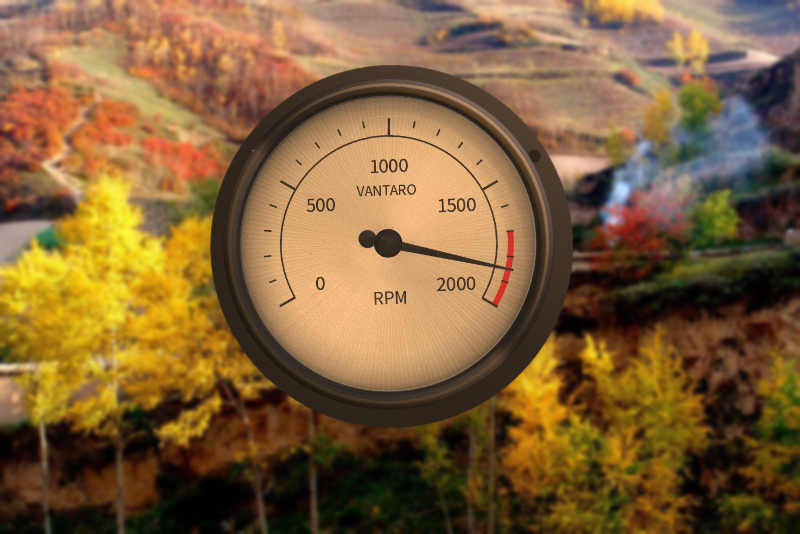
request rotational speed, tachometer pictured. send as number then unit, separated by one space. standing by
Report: 1850 rpm
